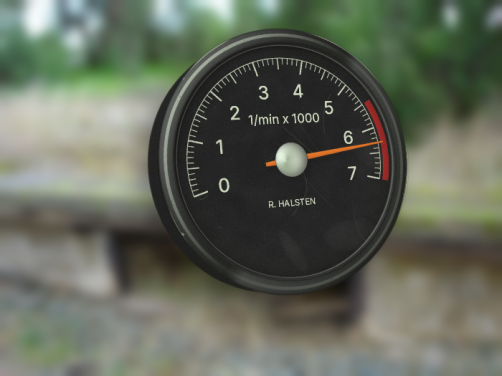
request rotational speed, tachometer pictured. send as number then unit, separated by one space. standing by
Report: 6300 rpm
